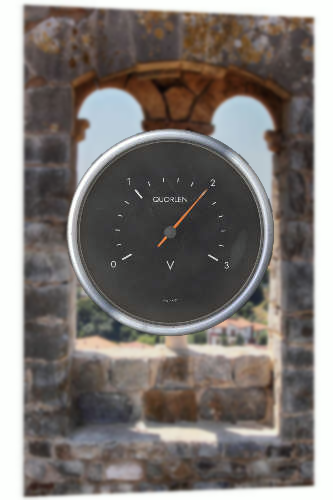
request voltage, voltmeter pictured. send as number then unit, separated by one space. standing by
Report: 2 V
